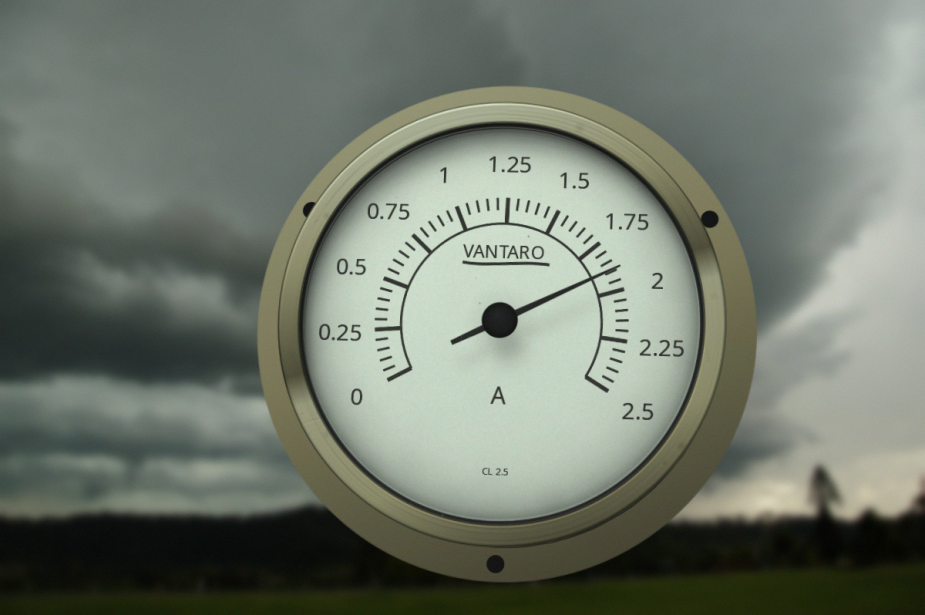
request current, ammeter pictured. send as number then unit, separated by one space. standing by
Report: 1.9 A
